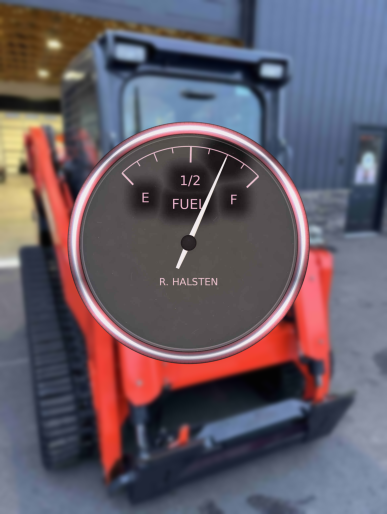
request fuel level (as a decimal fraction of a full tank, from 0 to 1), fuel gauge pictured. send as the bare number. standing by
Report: 0.75
